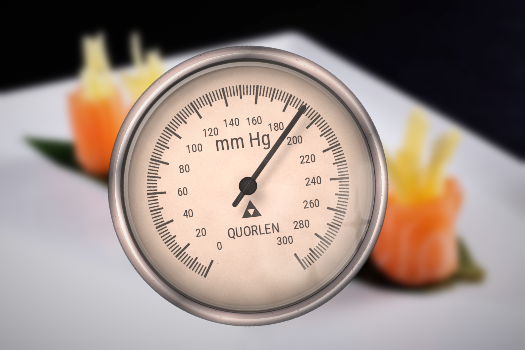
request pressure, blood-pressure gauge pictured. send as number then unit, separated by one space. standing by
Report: 190 mmHg
